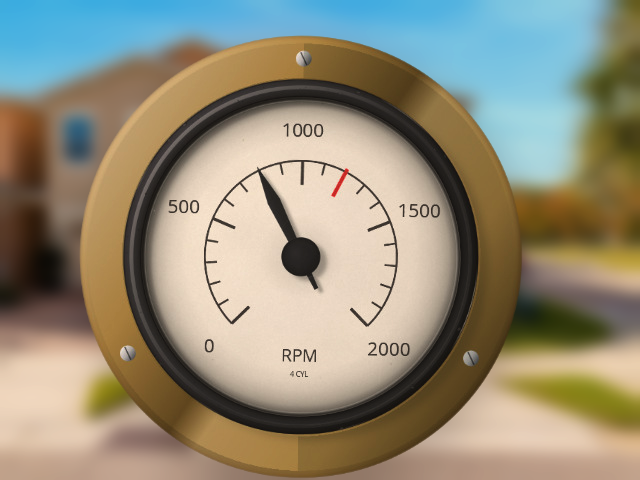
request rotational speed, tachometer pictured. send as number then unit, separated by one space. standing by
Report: 800 rpm
